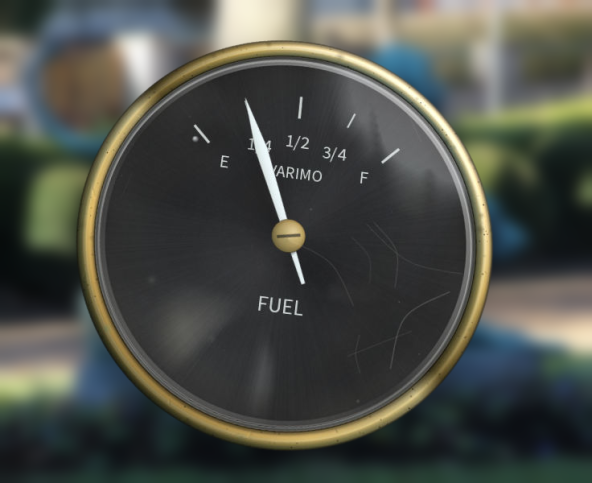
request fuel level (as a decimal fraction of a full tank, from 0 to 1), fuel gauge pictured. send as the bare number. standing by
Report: 0.25
